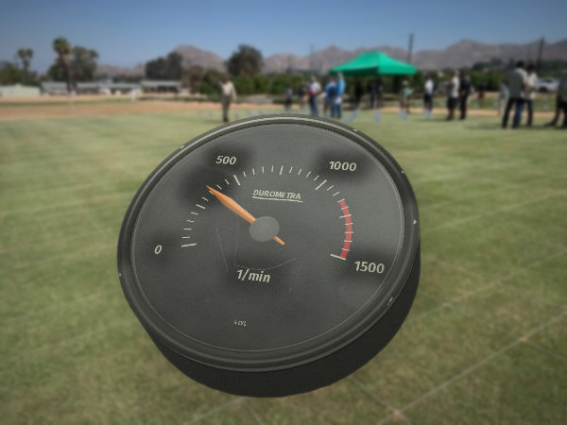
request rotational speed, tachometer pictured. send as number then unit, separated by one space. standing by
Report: 350 rpm
